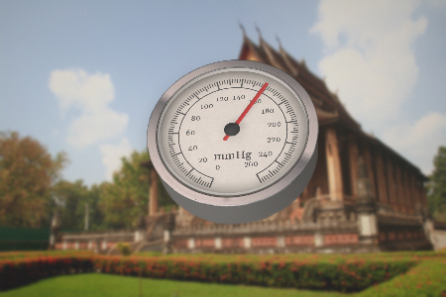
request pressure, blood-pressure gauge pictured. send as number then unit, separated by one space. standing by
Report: 160 mmHg
